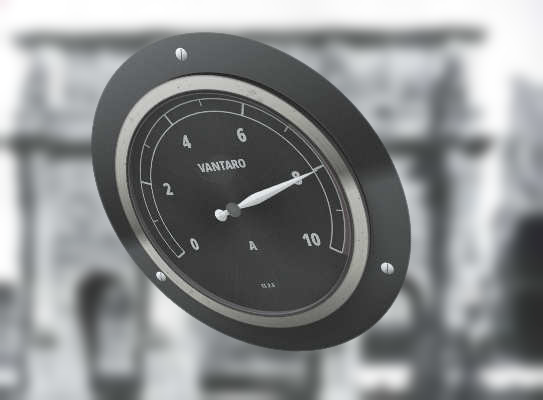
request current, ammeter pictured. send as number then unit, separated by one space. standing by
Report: 8 A
